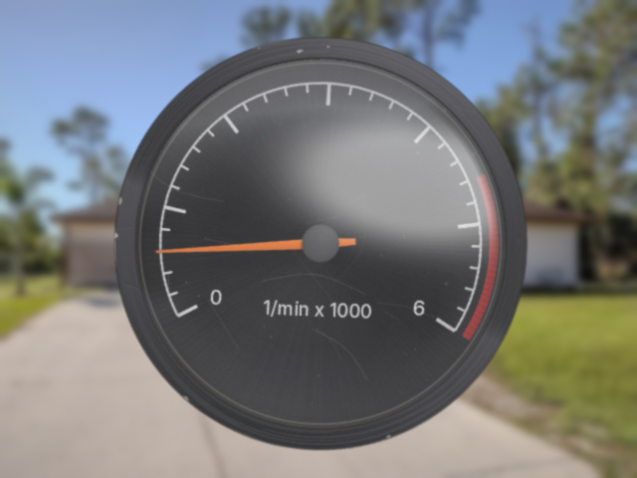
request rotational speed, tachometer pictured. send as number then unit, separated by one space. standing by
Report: 600 rpm
